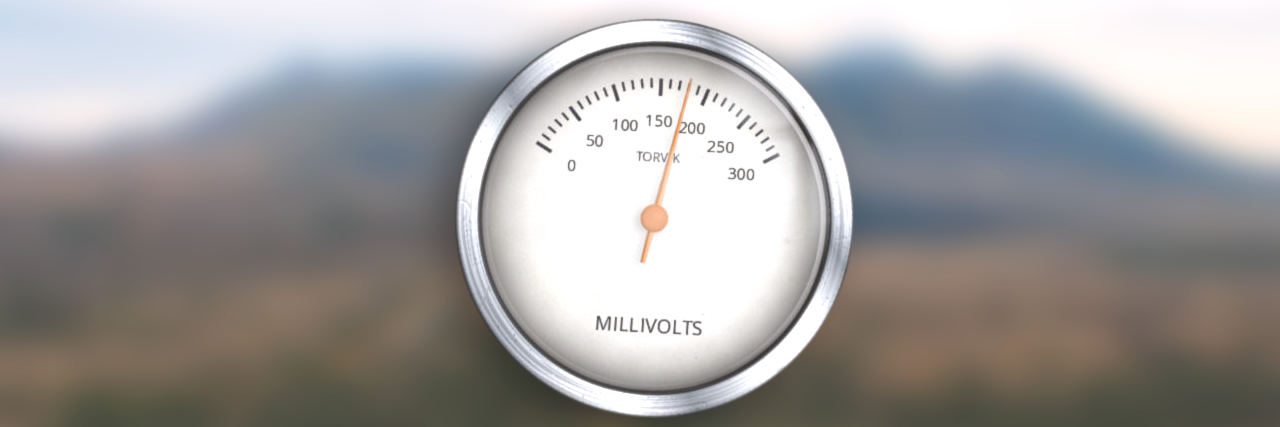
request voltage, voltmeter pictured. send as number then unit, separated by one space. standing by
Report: 180 mV
